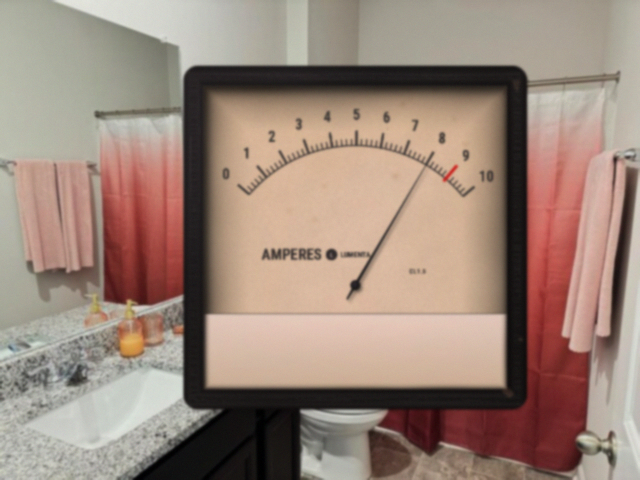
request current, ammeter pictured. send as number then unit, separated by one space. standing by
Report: 8 A
